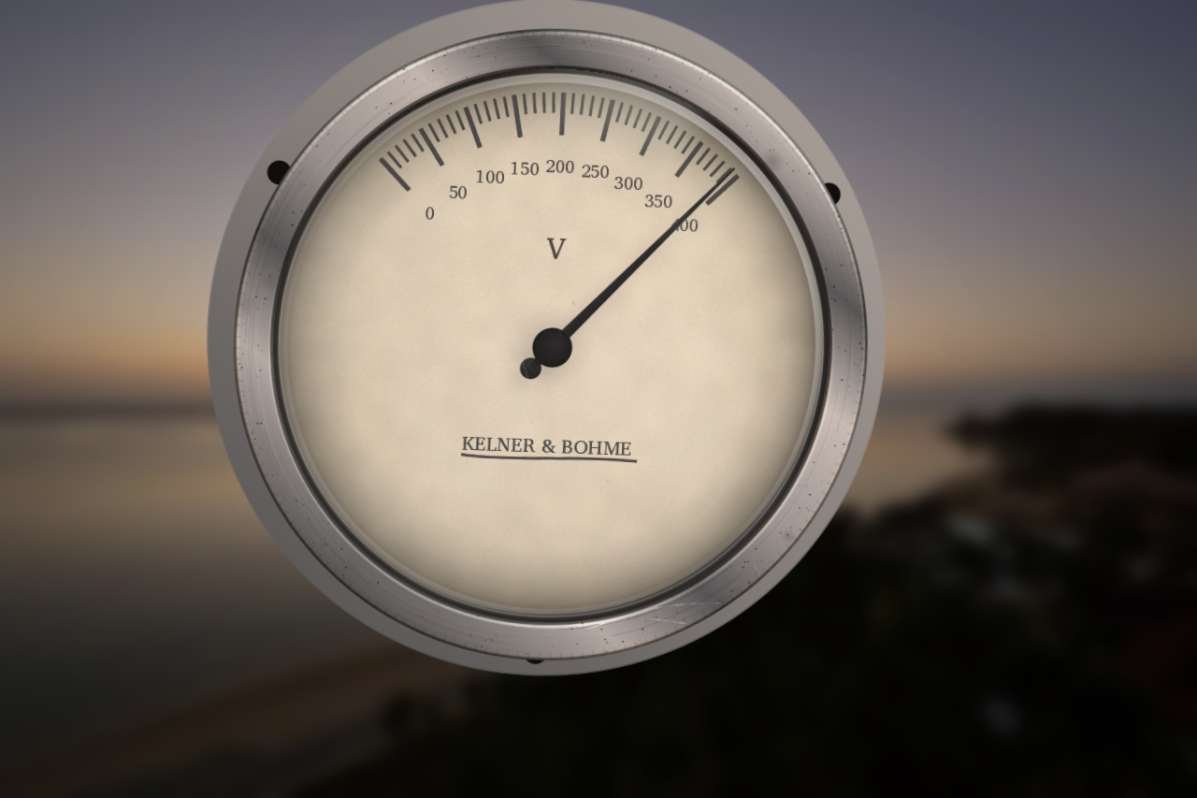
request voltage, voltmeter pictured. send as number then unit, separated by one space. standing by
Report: 390 V
